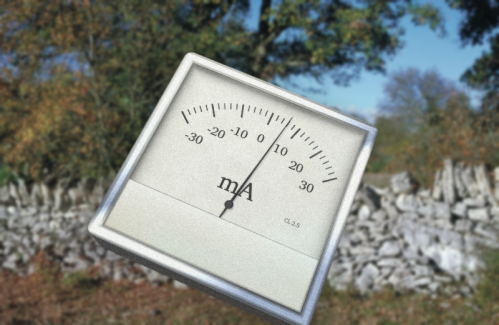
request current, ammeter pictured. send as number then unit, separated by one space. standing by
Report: 6 mA
